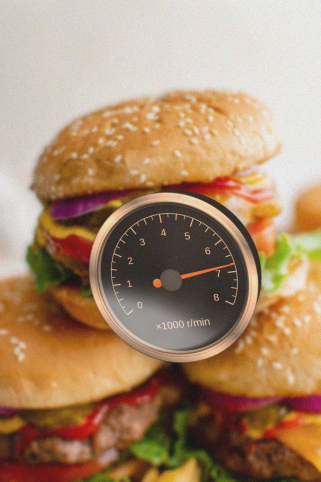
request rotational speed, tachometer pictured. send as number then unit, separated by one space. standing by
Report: 6750 rpm
